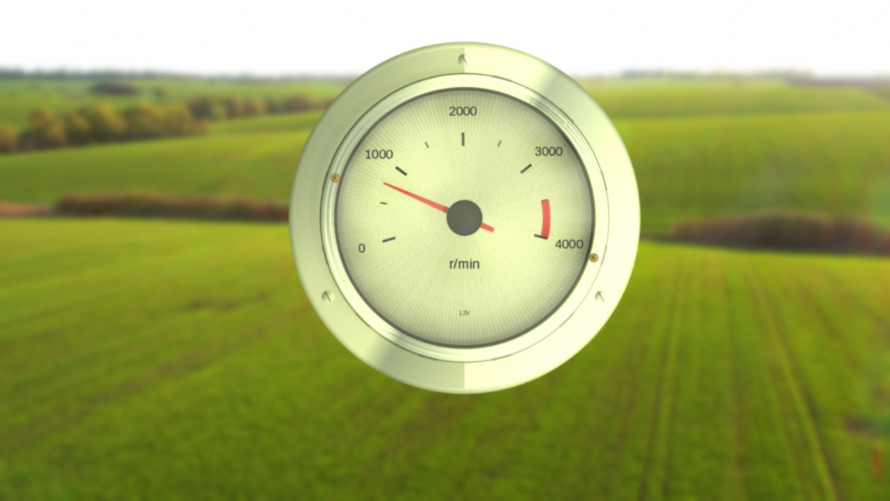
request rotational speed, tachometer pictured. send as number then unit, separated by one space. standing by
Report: 750 rpm
